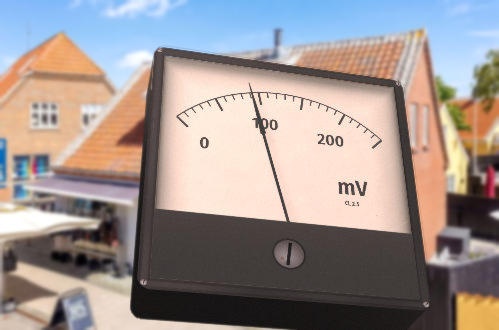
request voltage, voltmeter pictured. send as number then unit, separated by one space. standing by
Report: 90 mV
